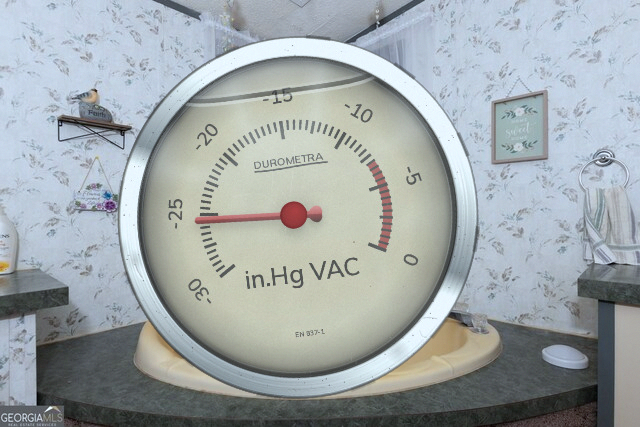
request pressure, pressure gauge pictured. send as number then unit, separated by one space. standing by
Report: -25.5 inHg
